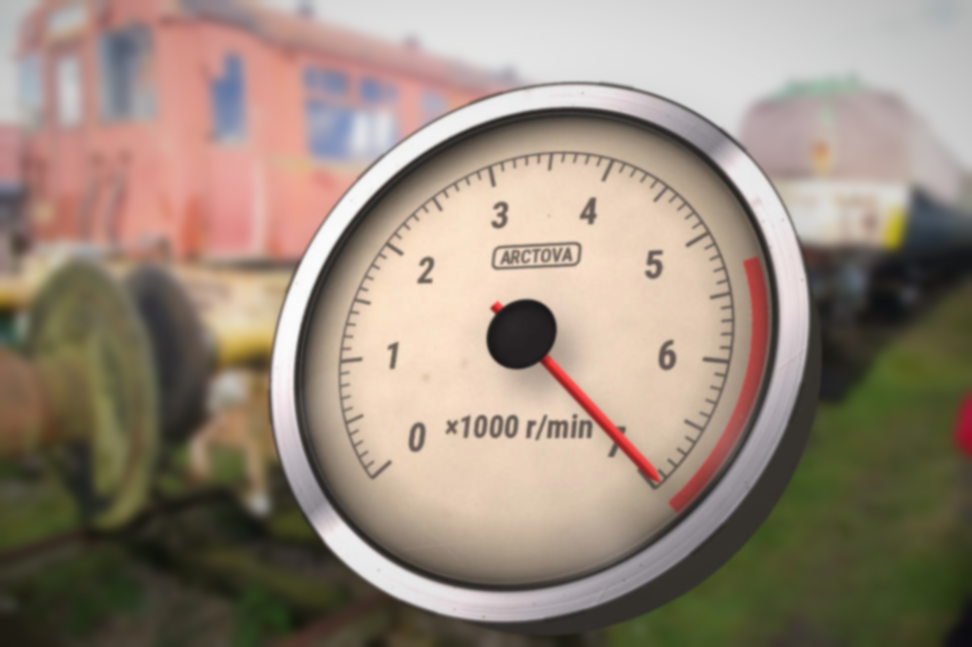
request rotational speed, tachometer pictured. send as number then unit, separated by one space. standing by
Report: 6950 rpm
